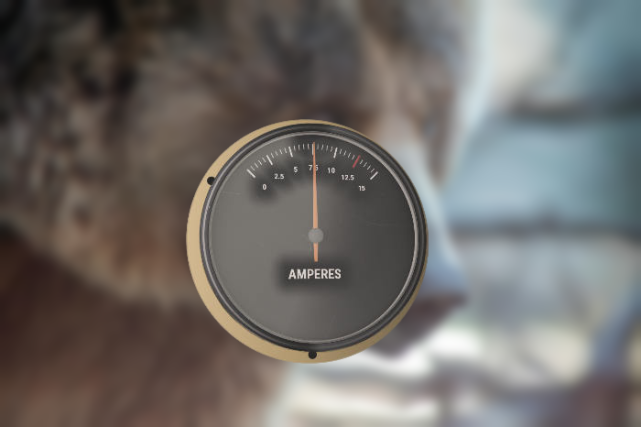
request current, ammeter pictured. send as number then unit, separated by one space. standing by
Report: 7.5 A
